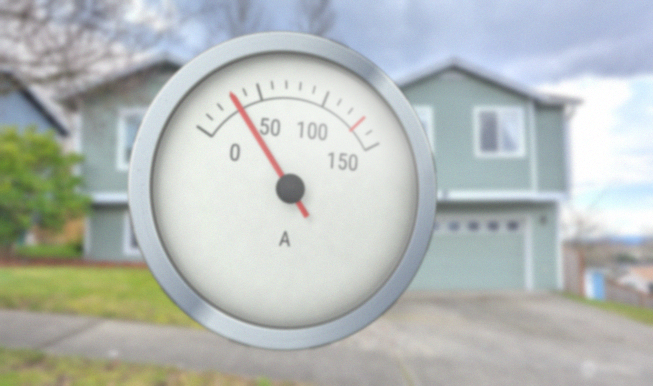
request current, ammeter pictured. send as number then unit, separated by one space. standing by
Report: 30 A
